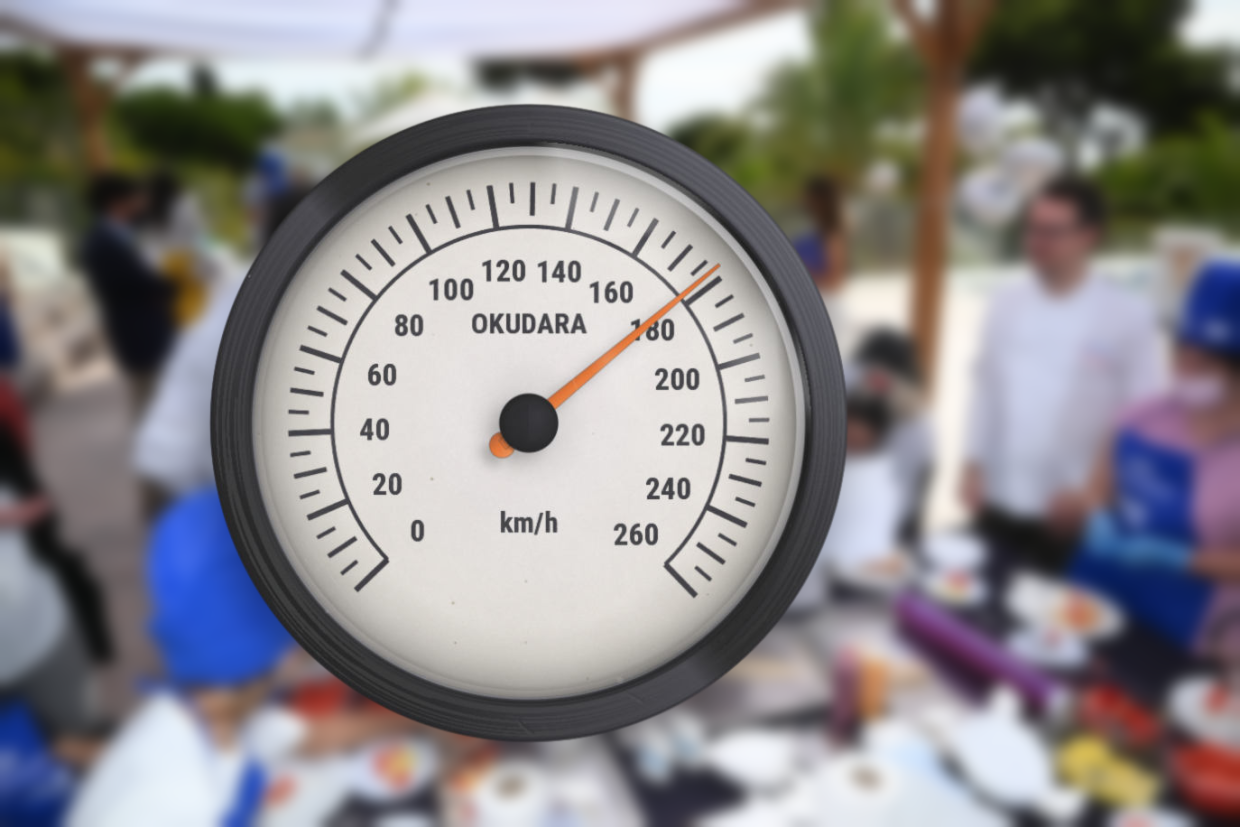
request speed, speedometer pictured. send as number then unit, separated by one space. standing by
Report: 177.5 km/h
